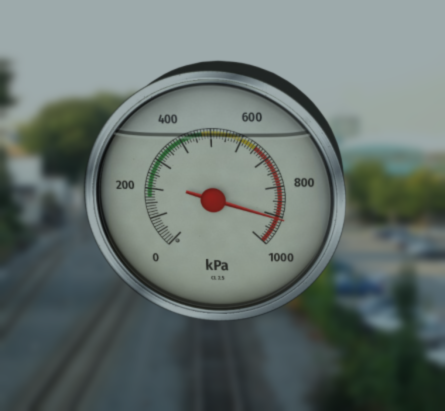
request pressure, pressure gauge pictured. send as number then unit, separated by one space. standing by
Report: 900 kPa
